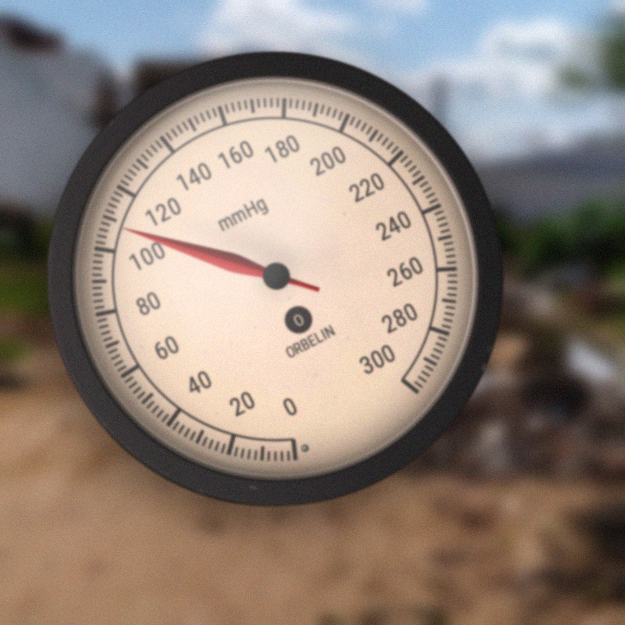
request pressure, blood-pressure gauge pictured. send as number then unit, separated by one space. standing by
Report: 108 mmHg
